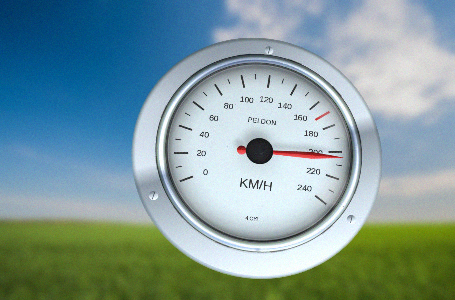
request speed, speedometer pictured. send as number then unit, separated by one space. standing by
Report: 205 km/h
